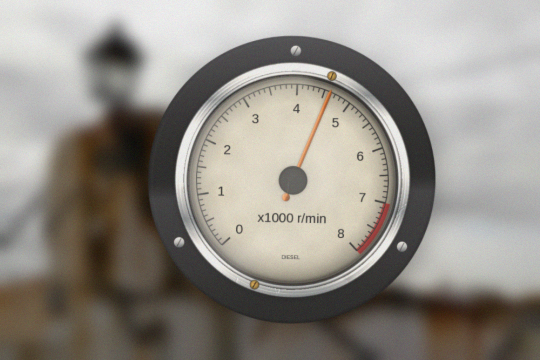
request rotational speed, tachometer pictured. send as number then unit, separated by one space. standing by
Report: 4600 rpm
